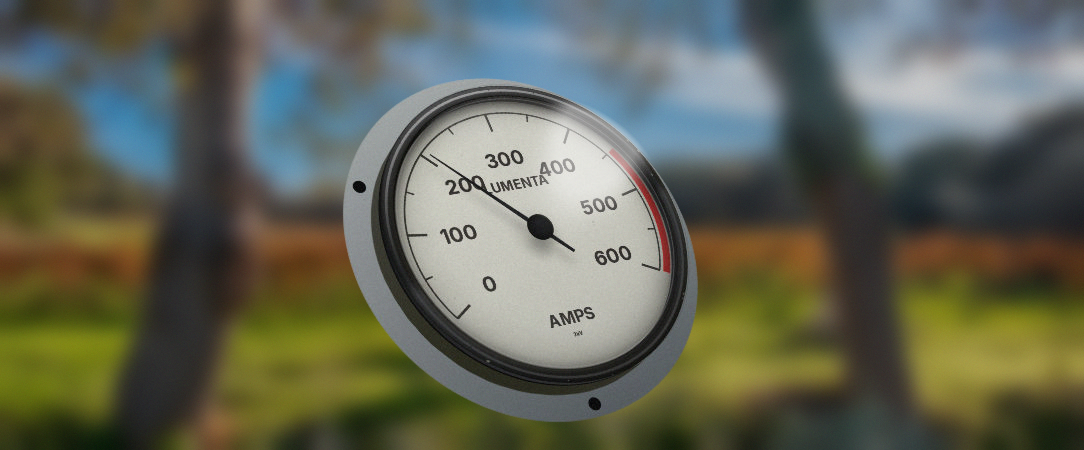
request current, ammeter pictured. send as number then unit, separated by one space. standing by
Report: 200 A
